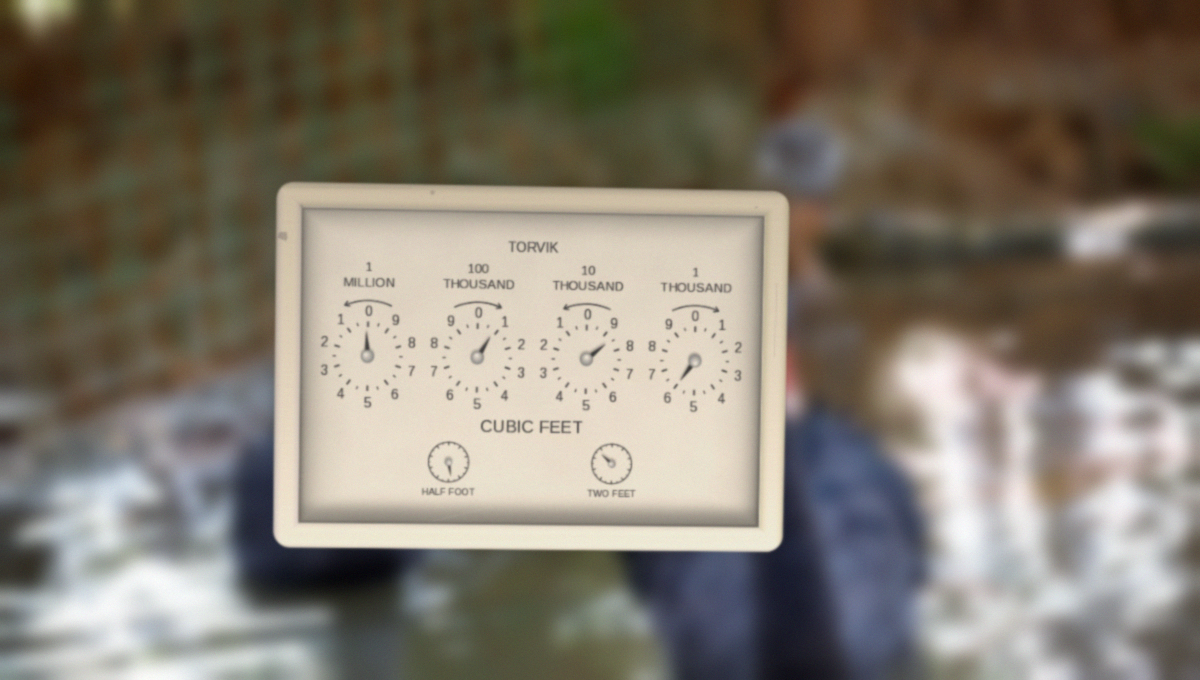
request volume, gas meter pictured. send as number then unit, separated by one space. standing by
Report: 8600 ft³
